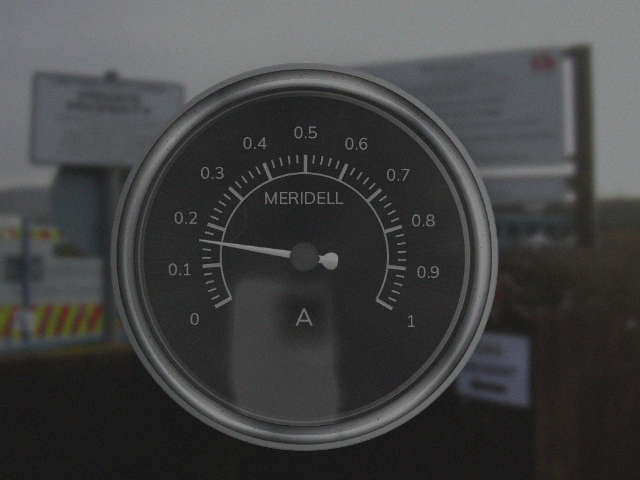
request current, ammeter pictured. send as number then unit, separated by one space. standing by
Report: 0.16 A
